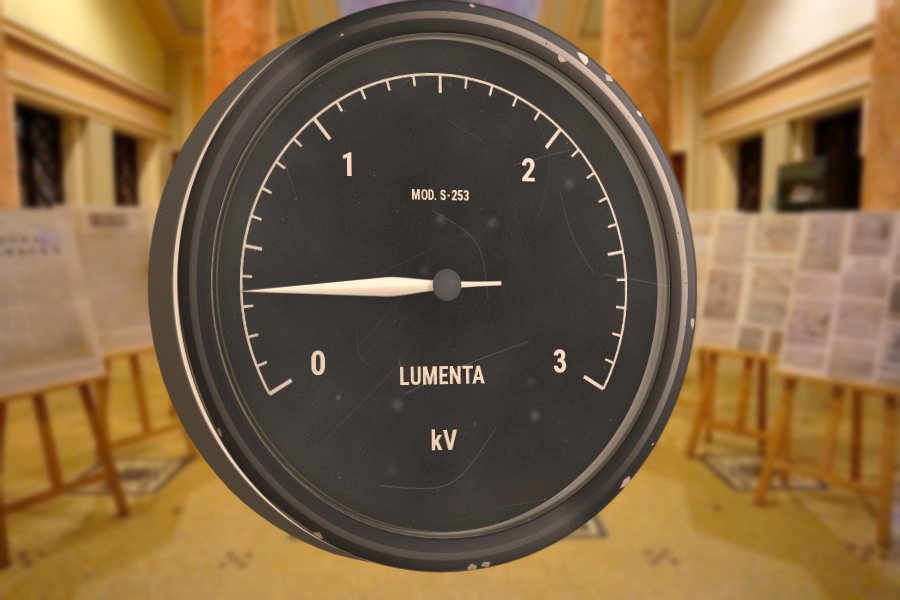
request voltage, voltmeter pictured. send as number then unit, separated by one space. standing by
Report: 0.35 kV
